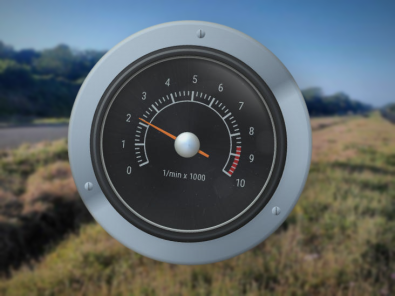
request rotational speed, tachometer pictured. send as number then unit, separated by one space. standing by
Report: 2200 rpm
